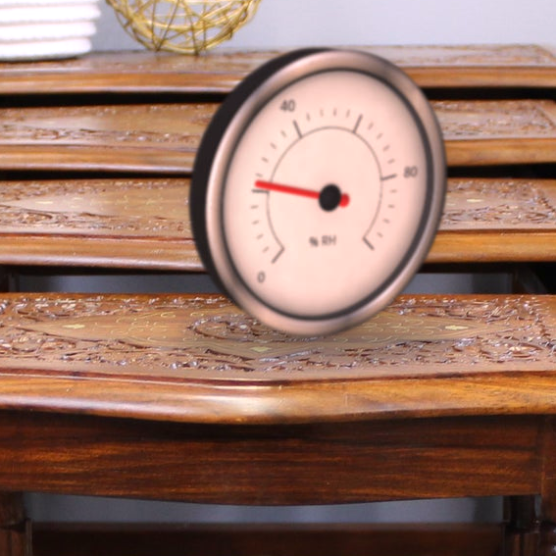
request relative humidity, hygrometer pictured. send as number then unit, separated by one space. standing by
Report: 22 %
